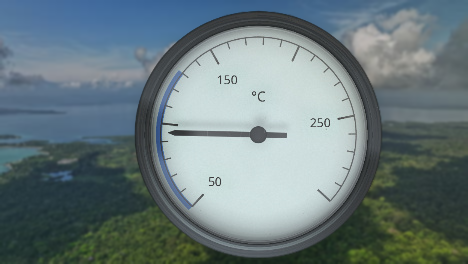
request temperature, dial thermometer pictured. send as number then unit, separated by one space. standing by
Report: 95 °C
